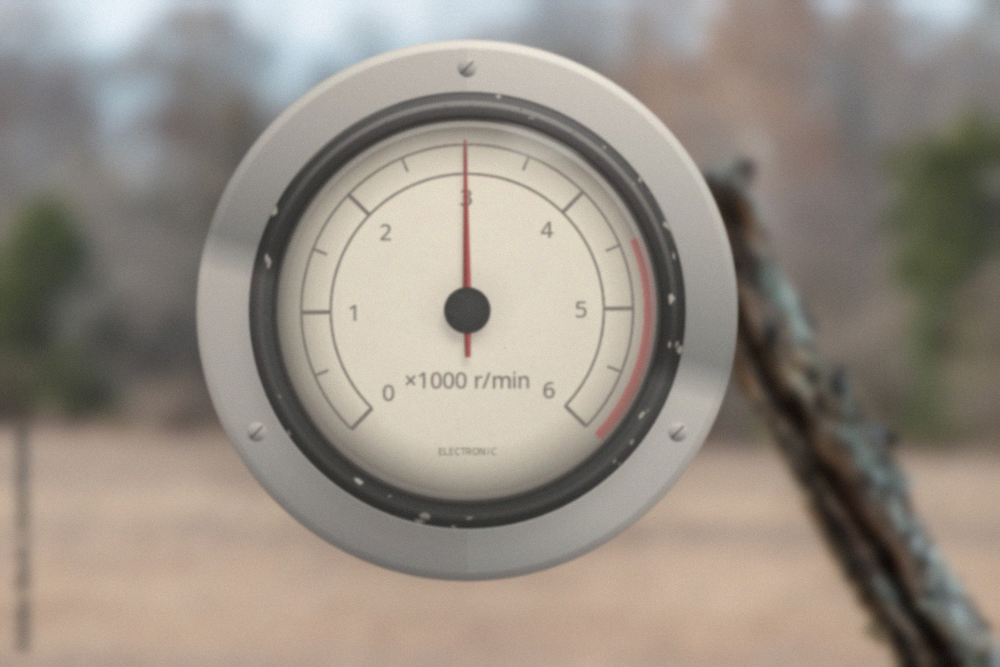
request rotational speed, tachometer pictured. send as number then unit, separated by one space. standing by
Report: 3000 rpm
